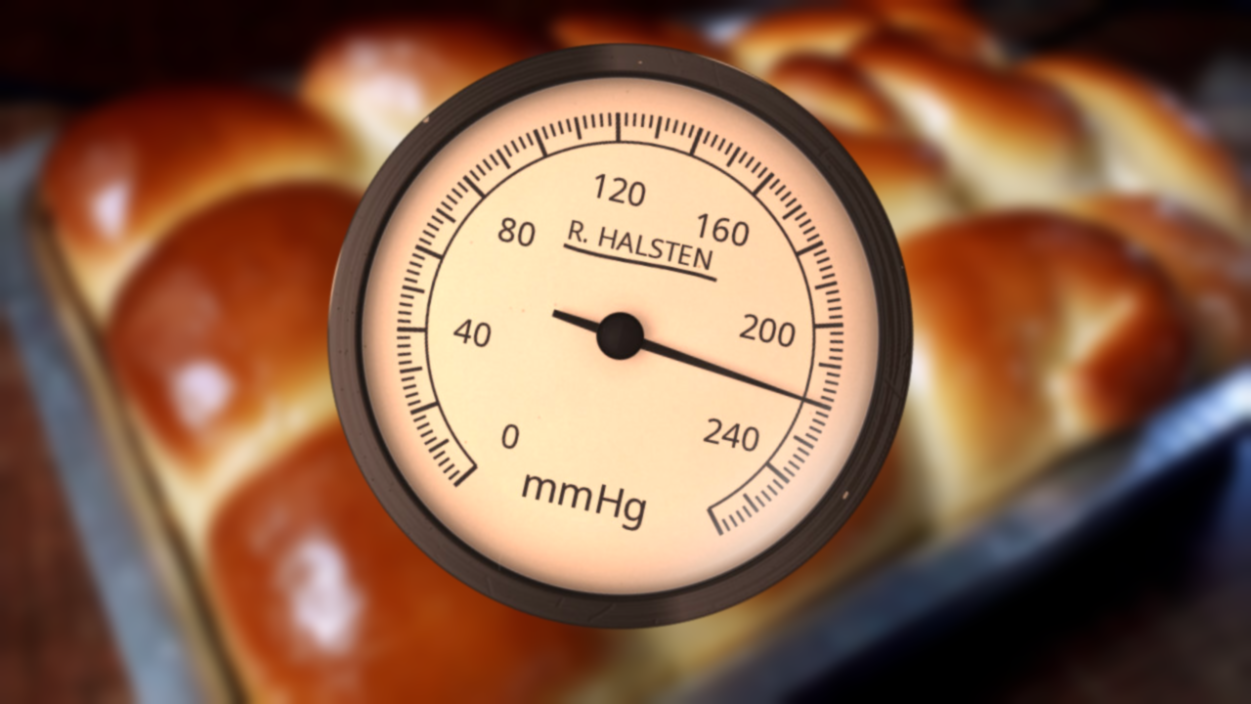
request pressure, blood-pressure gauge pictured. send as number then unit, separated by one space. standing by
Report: 220 mmHg
